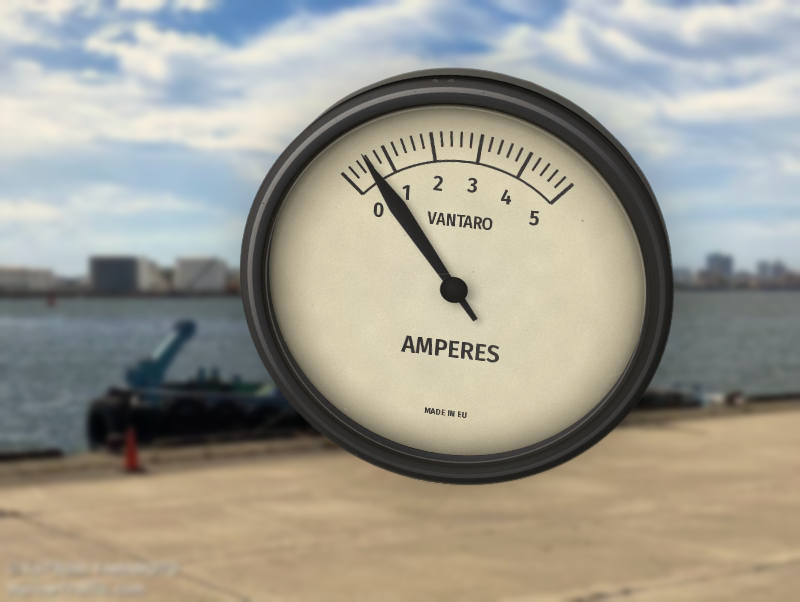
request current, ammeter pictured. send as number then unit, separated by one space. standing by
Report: 0.6 A
